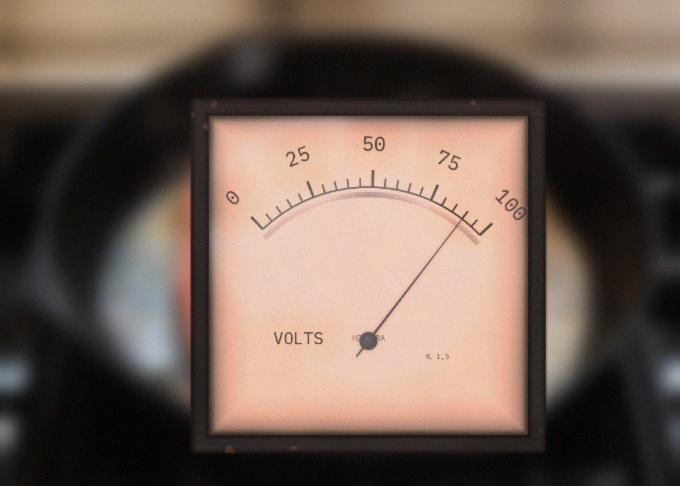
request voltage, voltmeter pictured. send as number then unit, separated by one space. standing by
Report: 90 V
